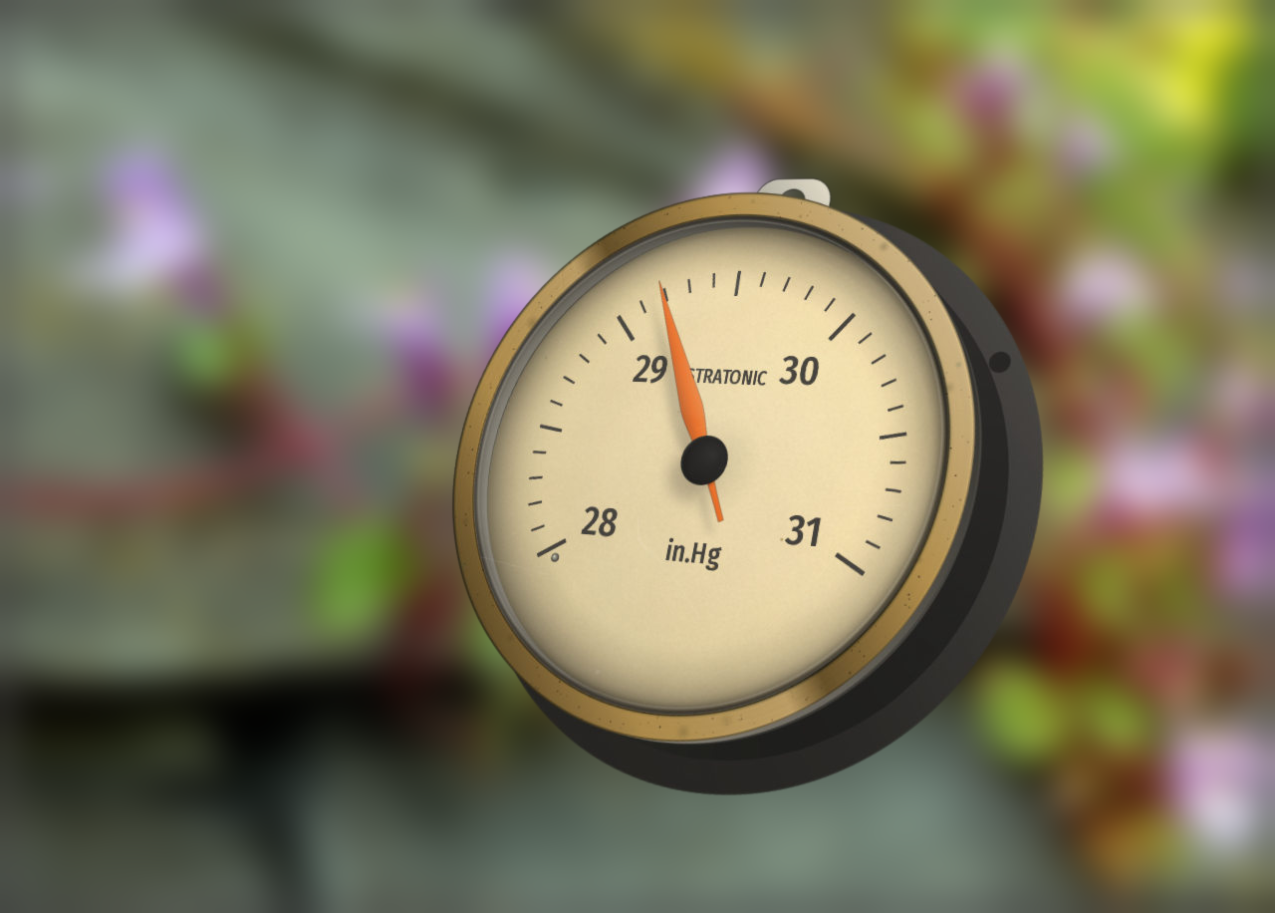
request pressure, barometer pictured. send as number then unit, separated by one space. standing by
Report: 29.2 inHg
